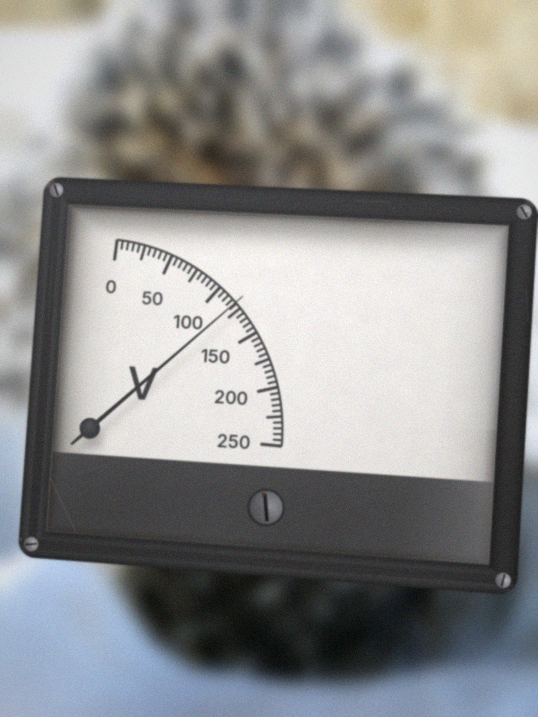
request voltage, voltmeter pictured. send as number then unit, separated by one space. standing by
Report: 120 V
